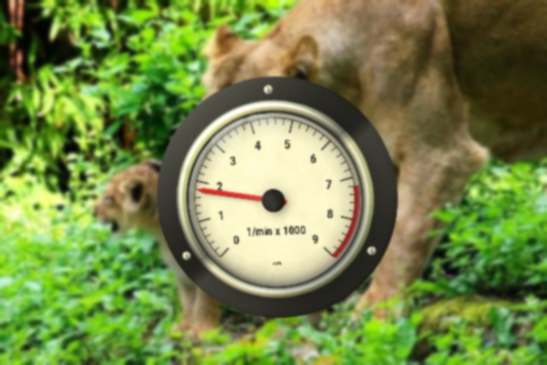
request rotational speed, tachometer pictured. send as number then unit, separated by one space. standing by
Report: 1800 rpm
